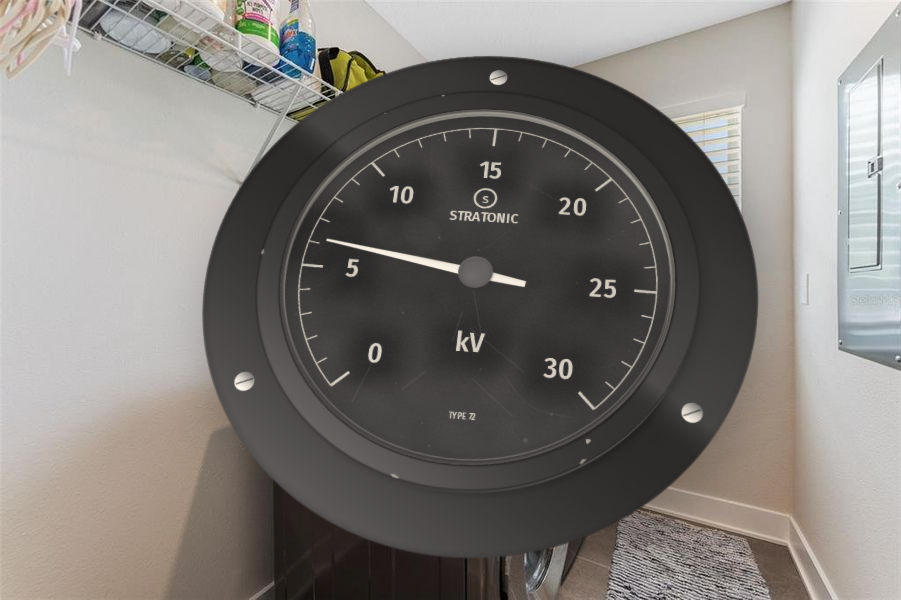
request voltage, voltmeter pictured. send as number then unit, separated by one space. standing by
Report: 6 kV
